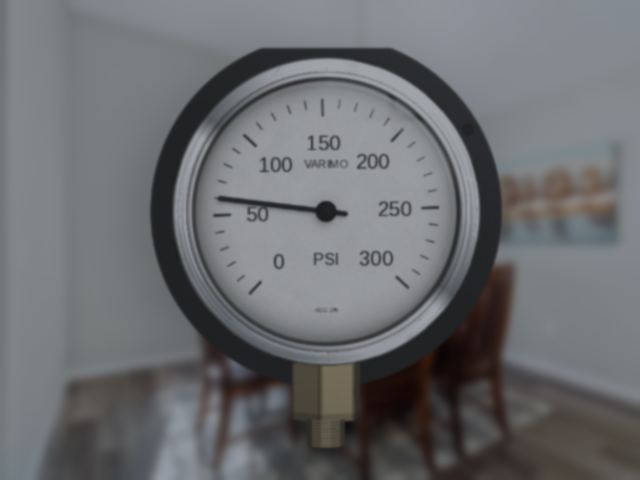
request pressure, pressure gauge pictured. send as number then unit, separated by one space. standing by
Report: 60 psi
